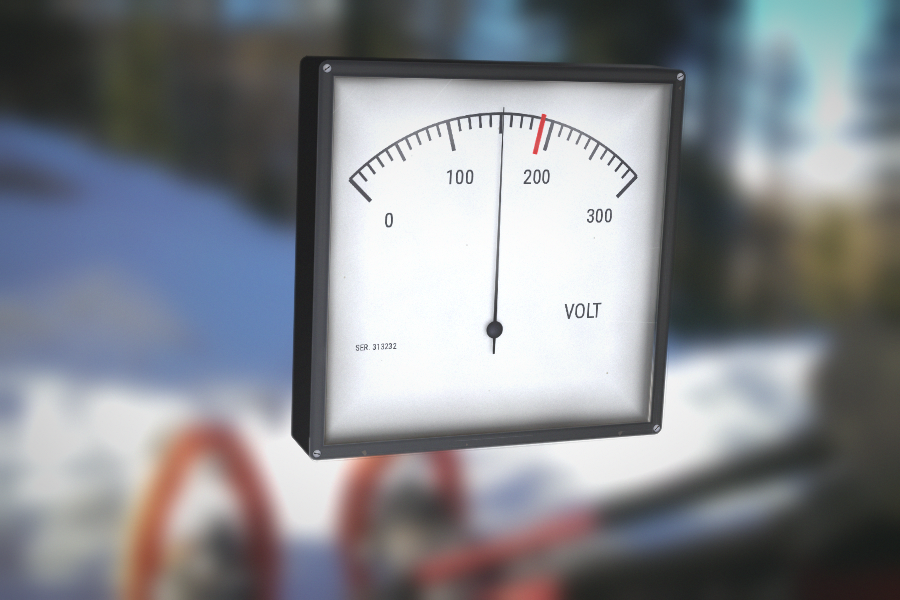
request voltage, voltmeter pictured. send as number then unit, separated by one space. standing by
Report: 150 V
